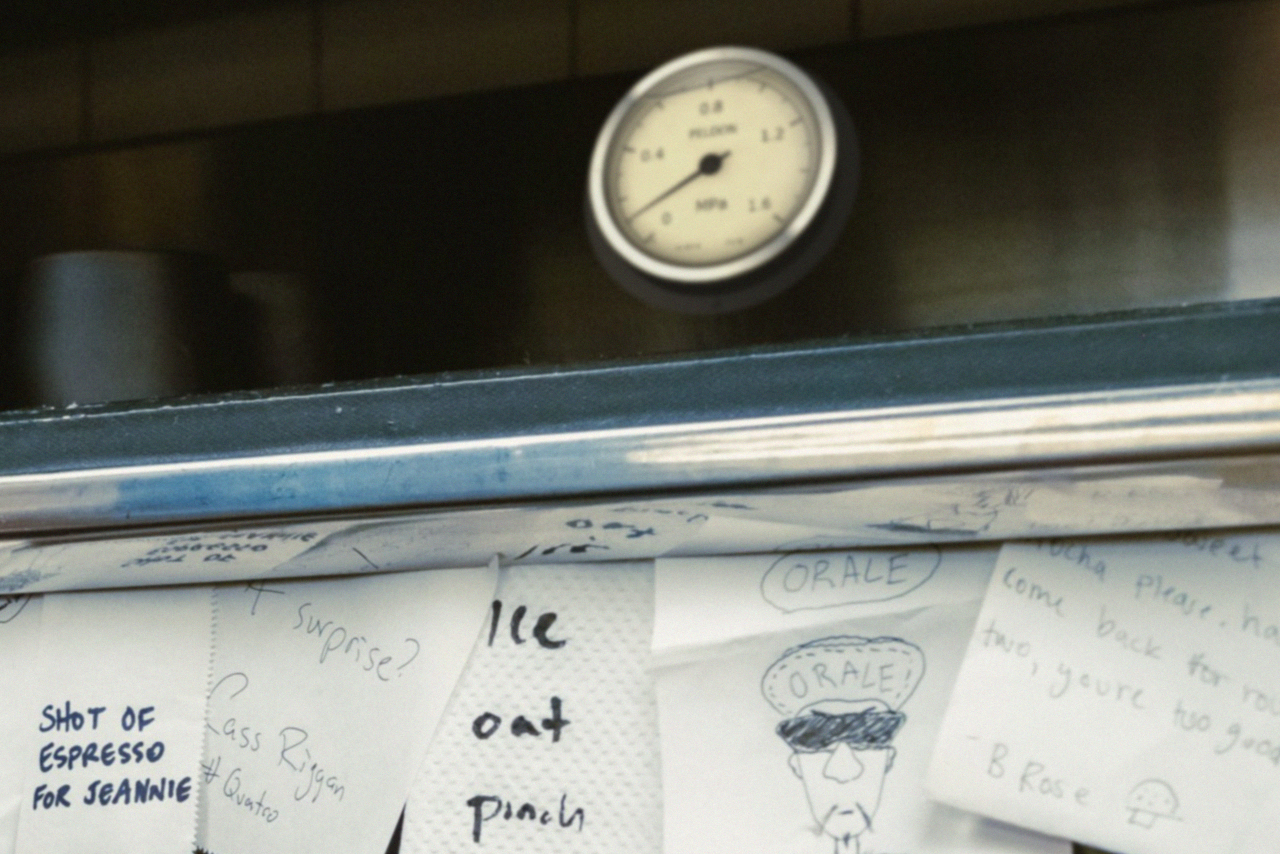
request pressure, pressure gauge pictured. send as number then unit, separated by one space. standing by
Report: 0.1 MPa
